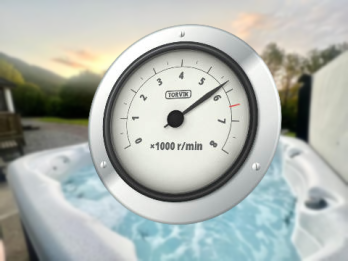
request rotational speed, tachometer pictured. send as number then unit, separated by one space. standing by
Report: 5750 rpm
